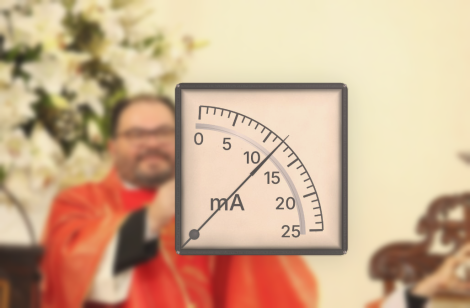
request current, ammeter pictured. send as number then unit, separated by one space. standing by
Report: 12 mA
